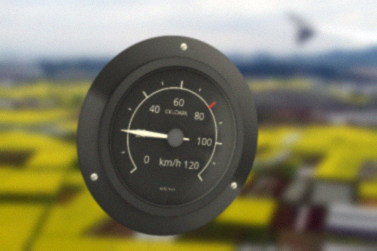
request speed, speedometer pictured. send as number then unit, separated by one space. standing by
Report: 20 km/h
